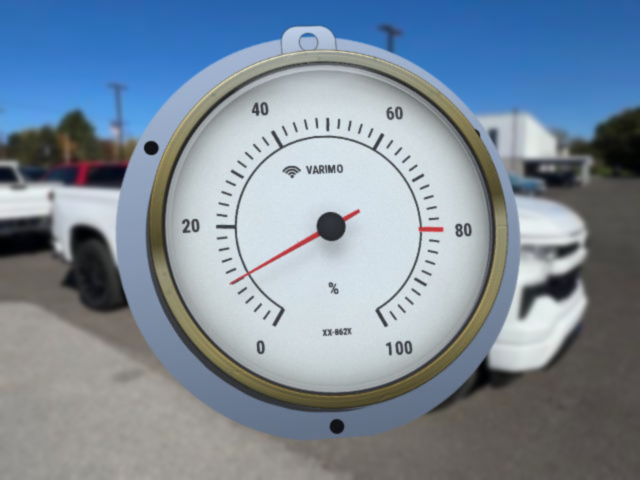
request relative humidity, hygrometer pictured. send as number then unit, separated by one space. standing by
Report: 10 %
